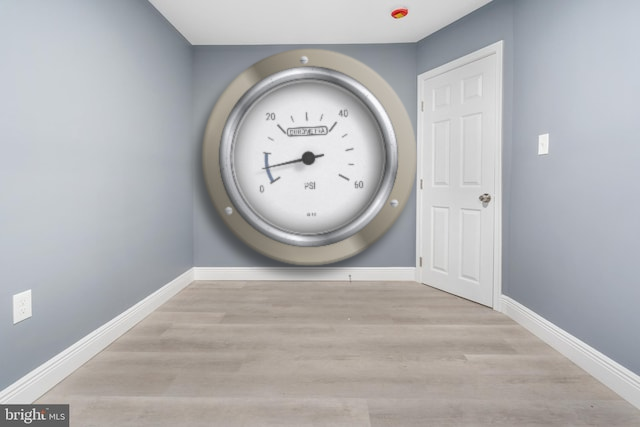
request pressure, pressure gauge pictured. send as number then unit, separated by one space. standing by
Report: 5 psi
